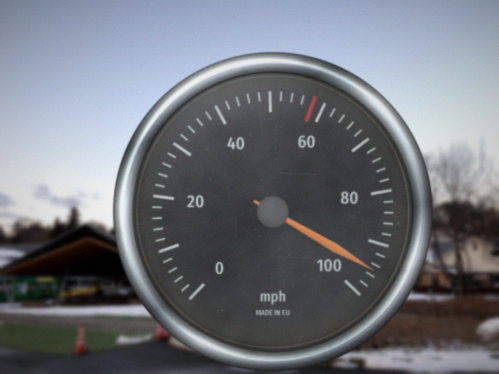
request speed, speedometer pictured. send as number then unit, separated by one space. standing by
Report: 95 mph
